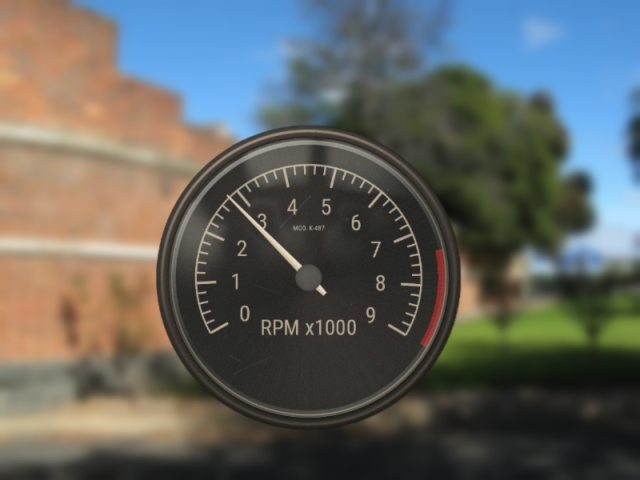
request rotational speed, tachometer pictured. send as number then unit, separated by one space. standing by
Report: 2800 rpm
